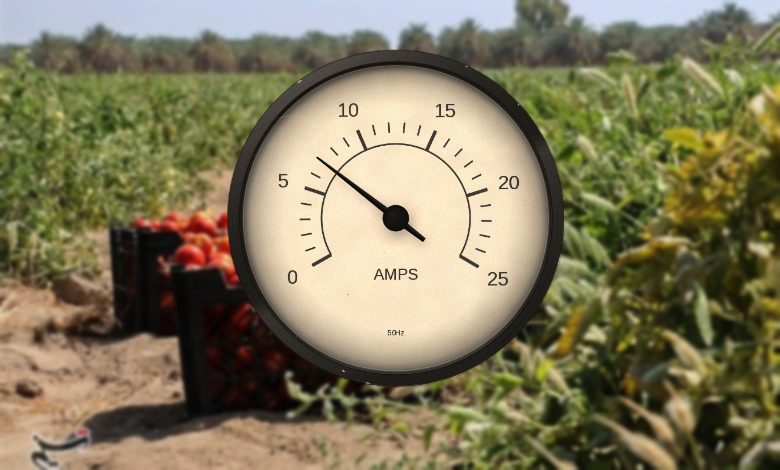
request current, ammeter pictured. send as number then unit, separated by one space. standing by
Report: 7 A
